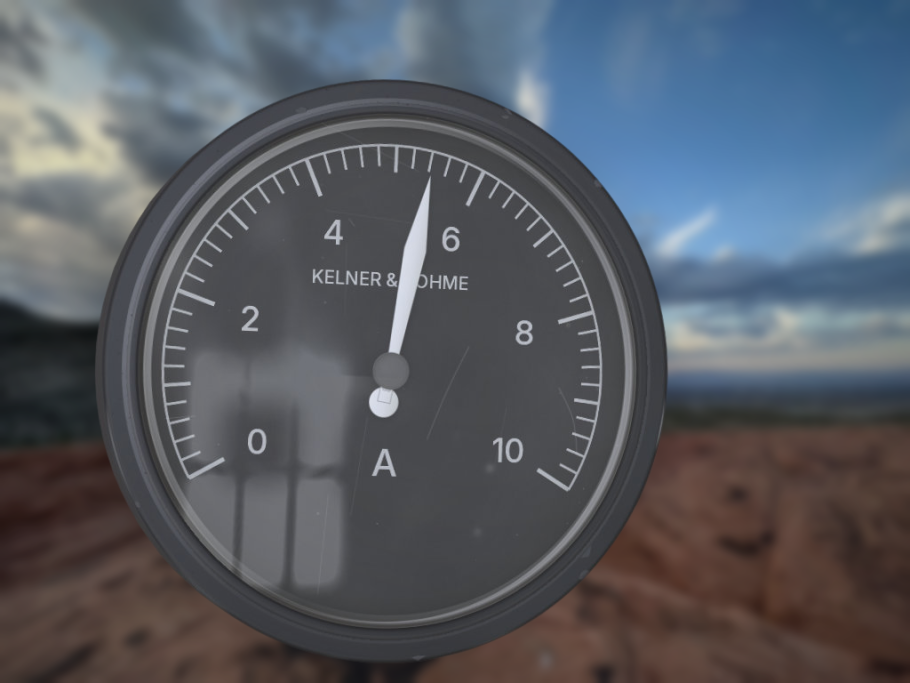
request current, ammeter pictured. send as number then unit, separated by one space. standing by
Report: 5.4 A
